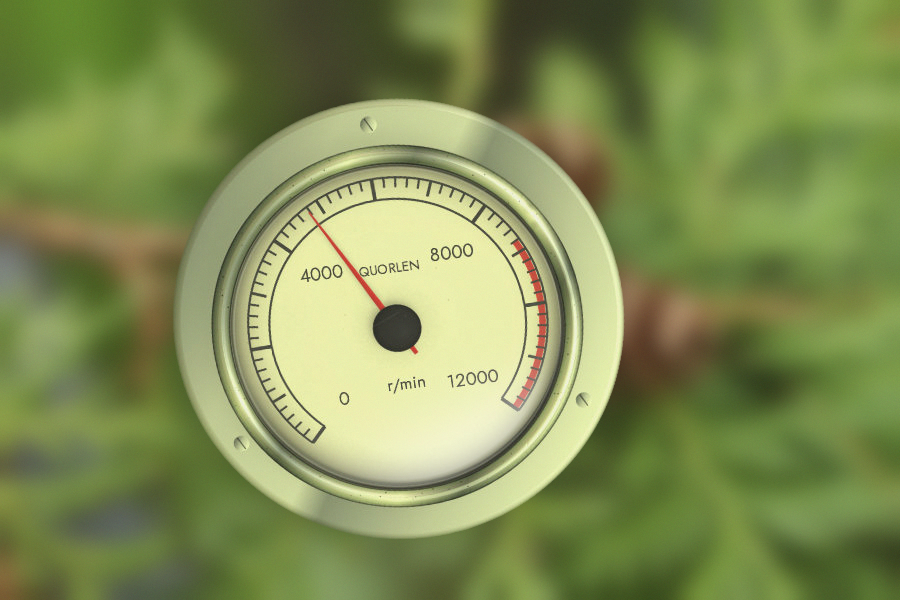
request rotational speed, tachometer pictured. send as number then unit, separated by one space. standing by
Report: 4800 rpm
